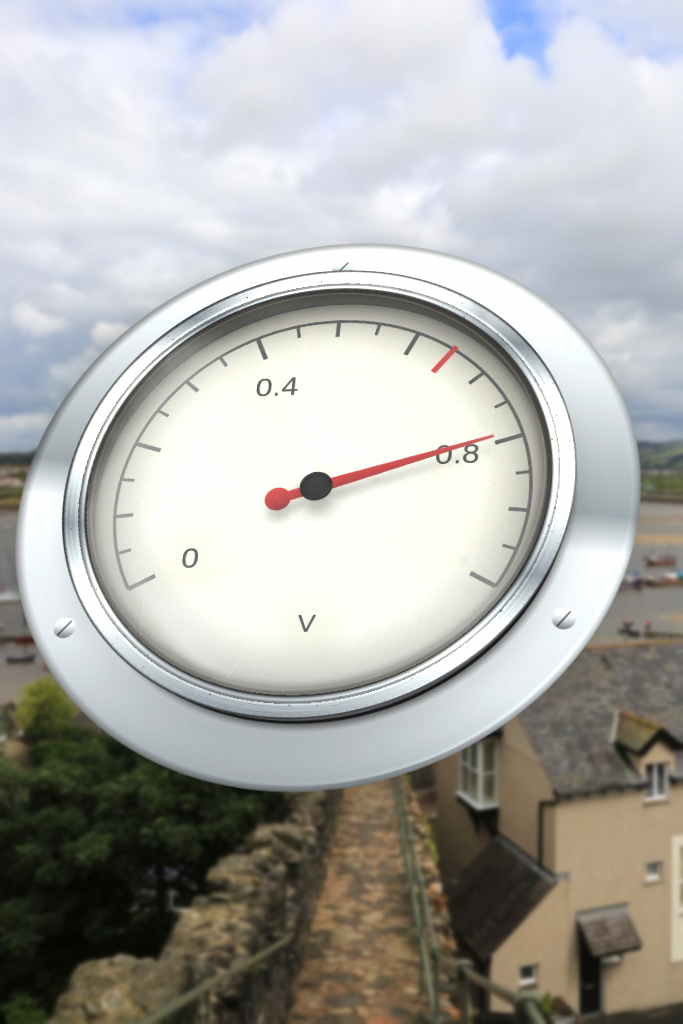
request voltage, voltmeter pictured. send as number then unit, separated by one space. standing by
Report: 0.8 V
